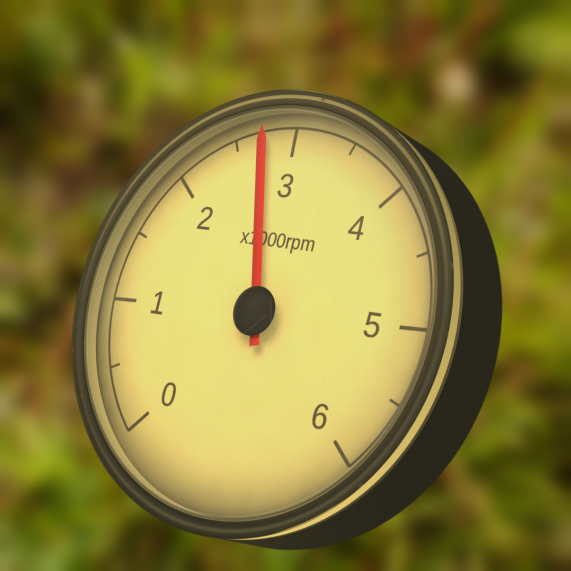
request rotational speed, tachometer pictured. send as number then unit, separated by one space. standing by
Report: 2750 rpm
